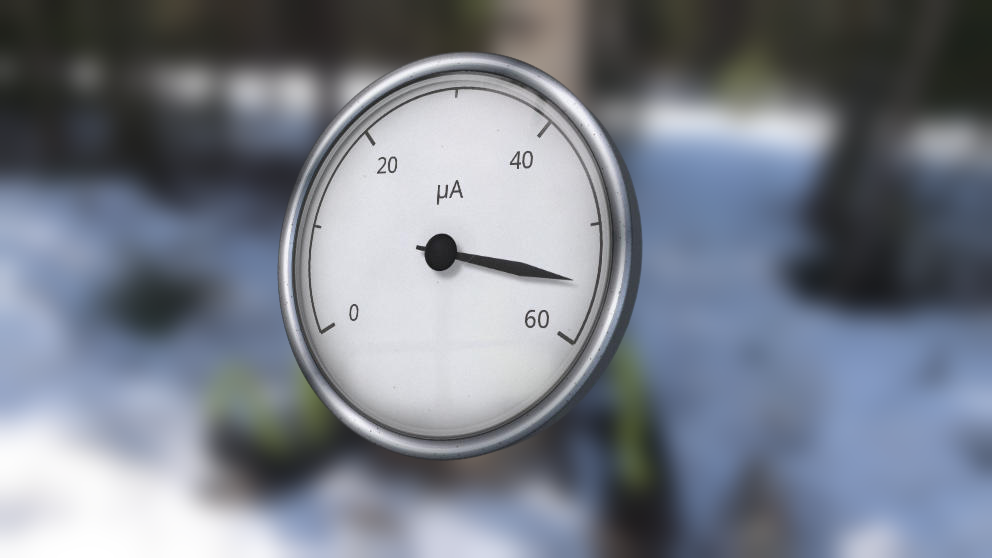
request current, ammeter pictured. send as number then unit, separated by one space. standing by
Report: 55 µA
